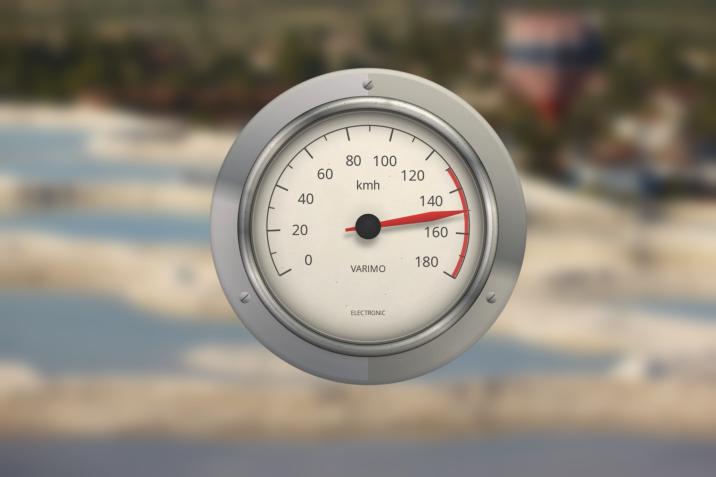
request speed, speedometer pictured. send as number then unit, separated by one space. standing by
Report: 150 km/h
